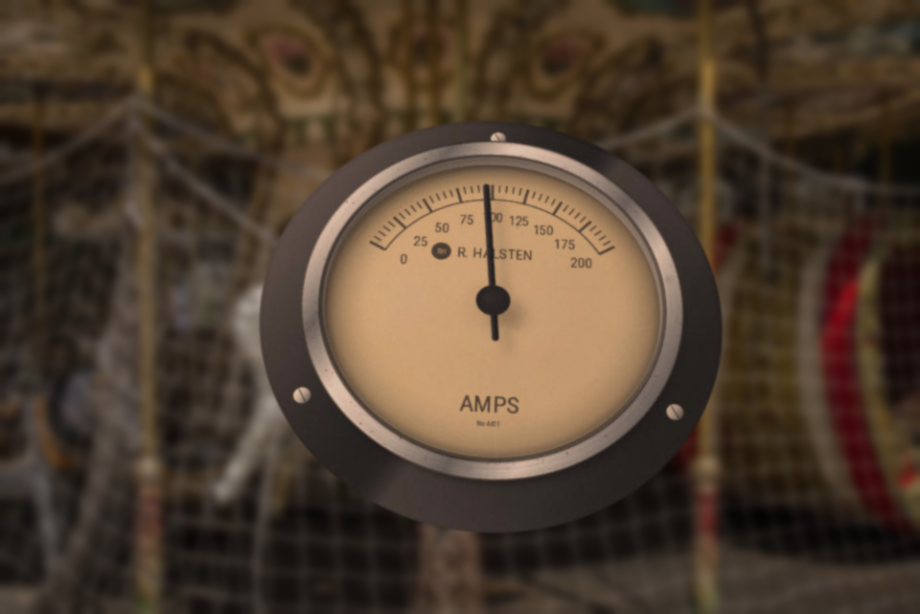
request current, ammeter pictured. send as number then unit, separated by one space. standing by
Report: 95 A
